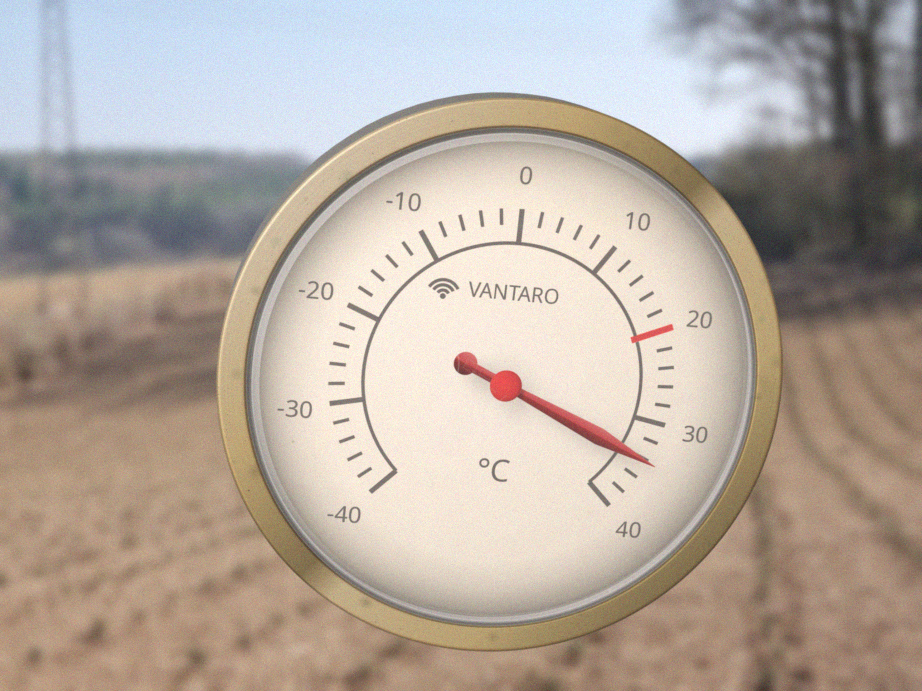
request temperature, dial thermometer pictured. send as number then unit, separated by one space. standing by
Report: 34 °C
